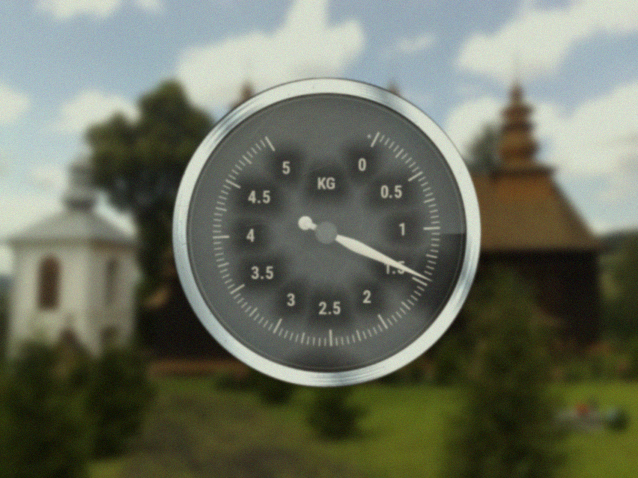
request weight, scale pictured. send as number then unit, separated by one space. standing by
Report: 1.45 kg
